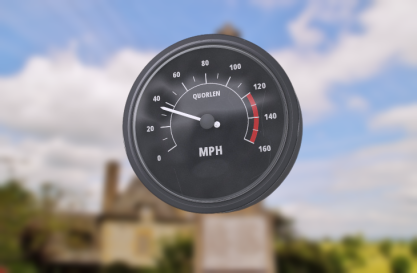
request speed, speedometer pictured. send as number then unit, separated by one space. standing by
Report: 35 mph
